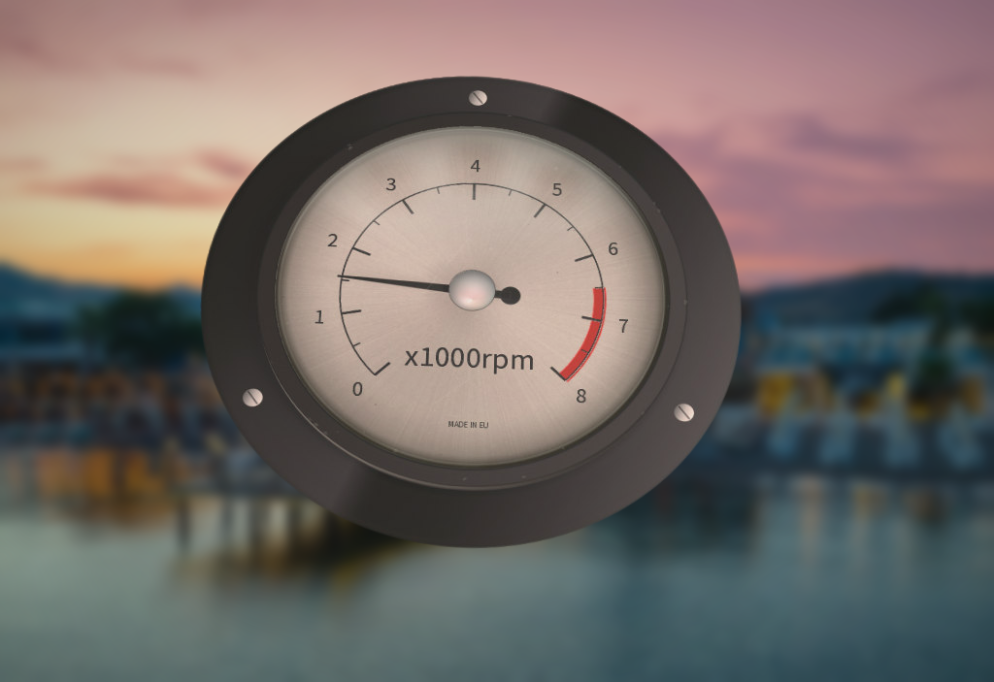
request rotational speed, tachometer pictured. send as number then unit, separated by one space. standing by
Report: 1500 rpm
